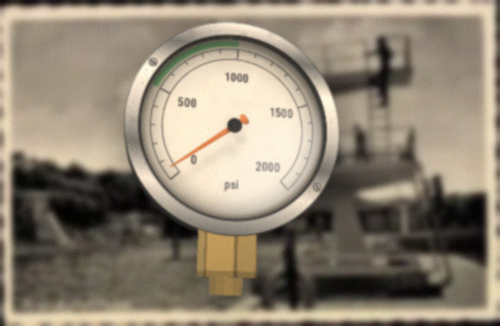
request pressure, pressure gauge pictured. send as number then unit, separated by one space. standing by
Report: 50 psi
